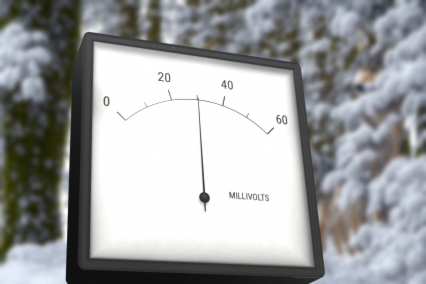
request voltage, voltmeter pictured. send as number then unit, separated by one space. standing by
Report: 30 mV
